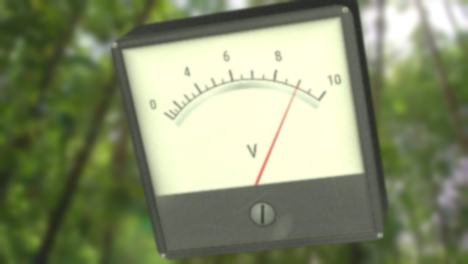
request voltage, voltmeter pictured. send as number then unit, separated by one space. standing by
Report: 9 V
